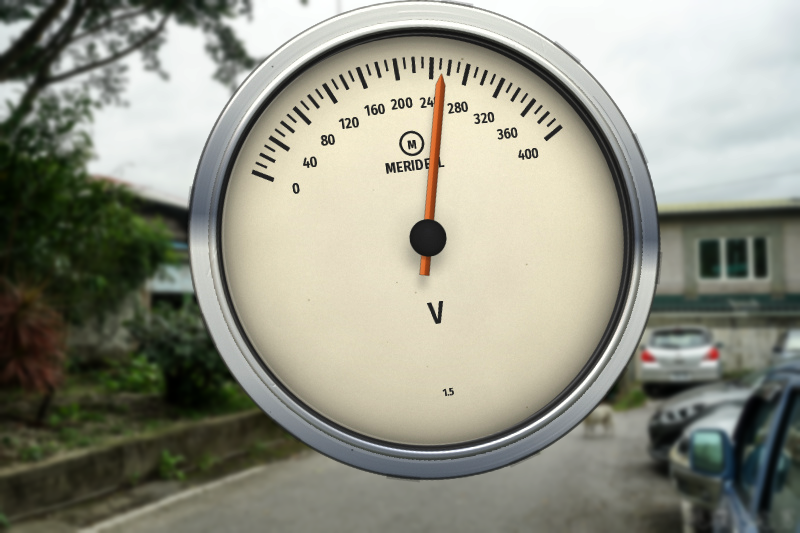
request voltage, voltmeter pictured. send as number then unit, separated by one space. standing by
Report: 250 V
